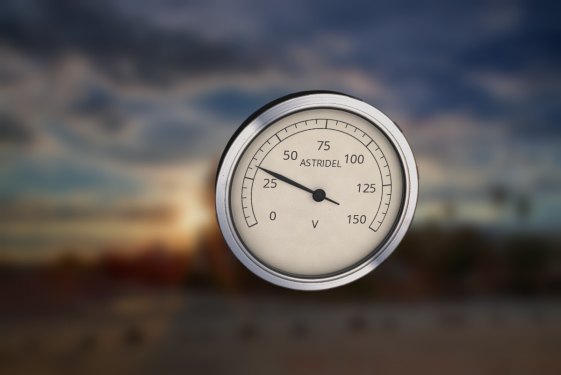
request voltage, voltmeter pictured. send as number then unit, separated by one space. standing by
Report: 32.5 V
